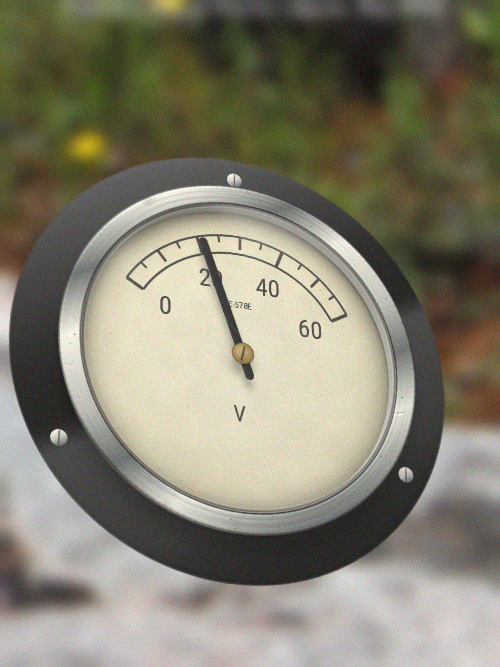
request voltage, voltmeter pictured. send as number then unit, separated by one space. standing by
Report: 20 V
